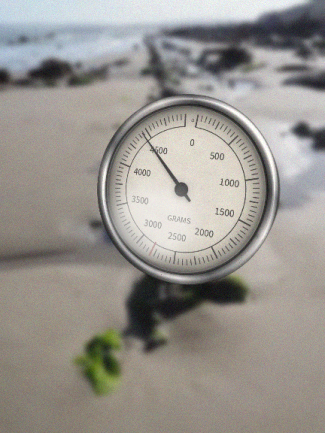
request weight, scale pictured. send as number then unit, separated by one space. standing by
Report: 4450 g
